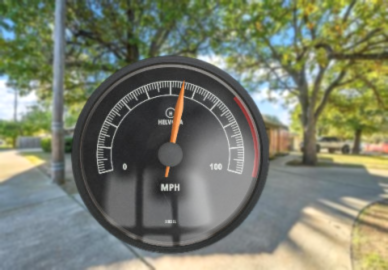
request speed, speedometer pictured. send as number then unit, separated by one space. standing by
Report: 55 mph
